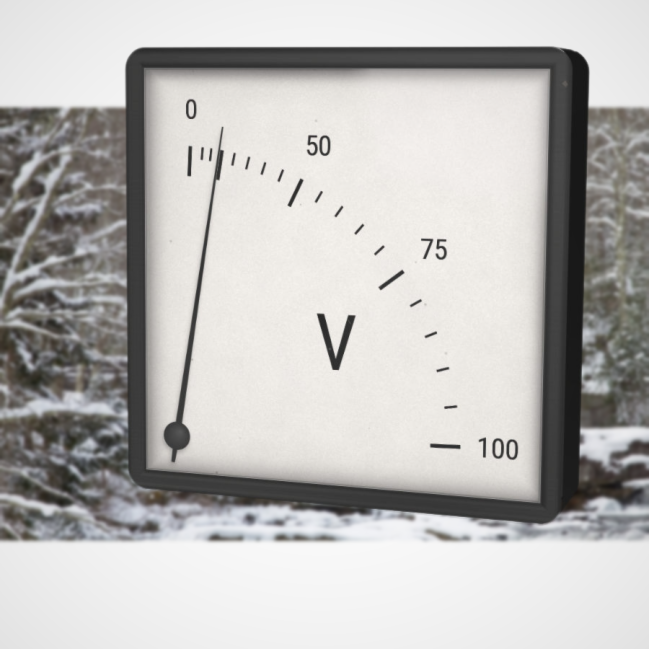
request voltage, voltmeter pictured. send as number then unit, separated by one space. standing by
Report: 25 V
